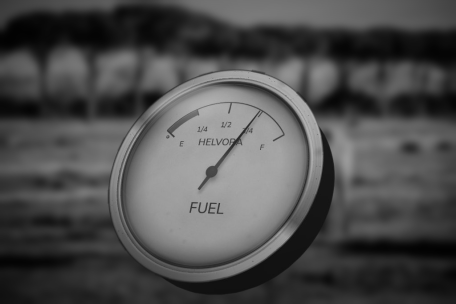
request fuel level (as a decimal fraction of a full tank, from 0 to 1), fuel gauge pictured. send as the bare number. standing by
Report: 0.75
